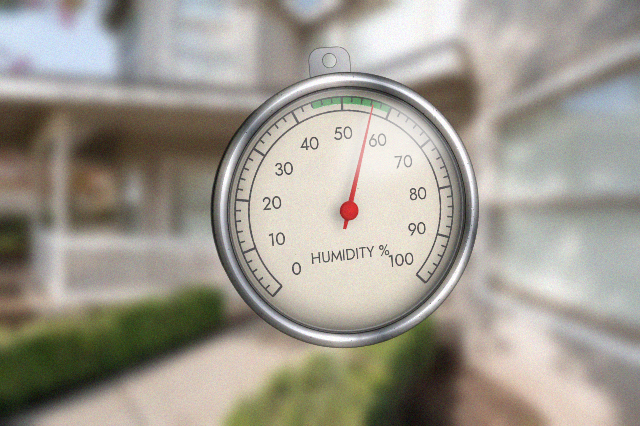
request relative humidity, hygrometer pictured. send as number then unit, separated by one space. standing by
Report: 56 %
